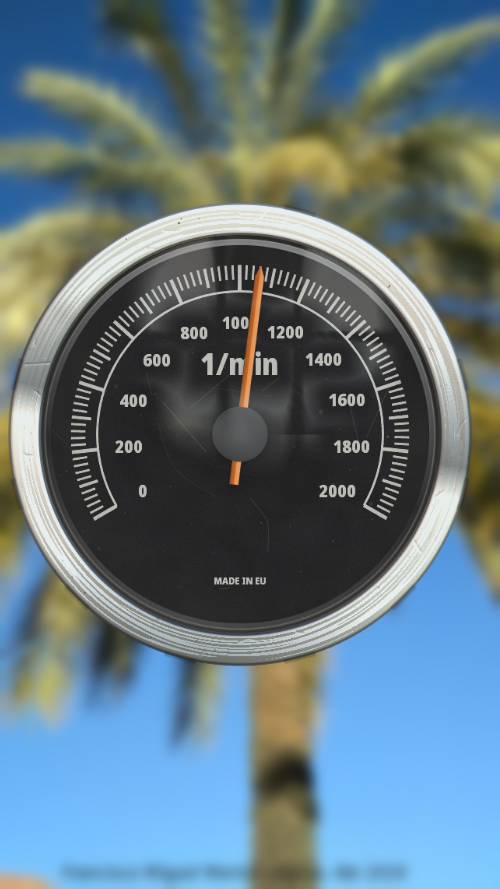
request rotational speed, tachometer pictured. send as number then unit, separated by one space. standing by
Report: 1060 rpm
